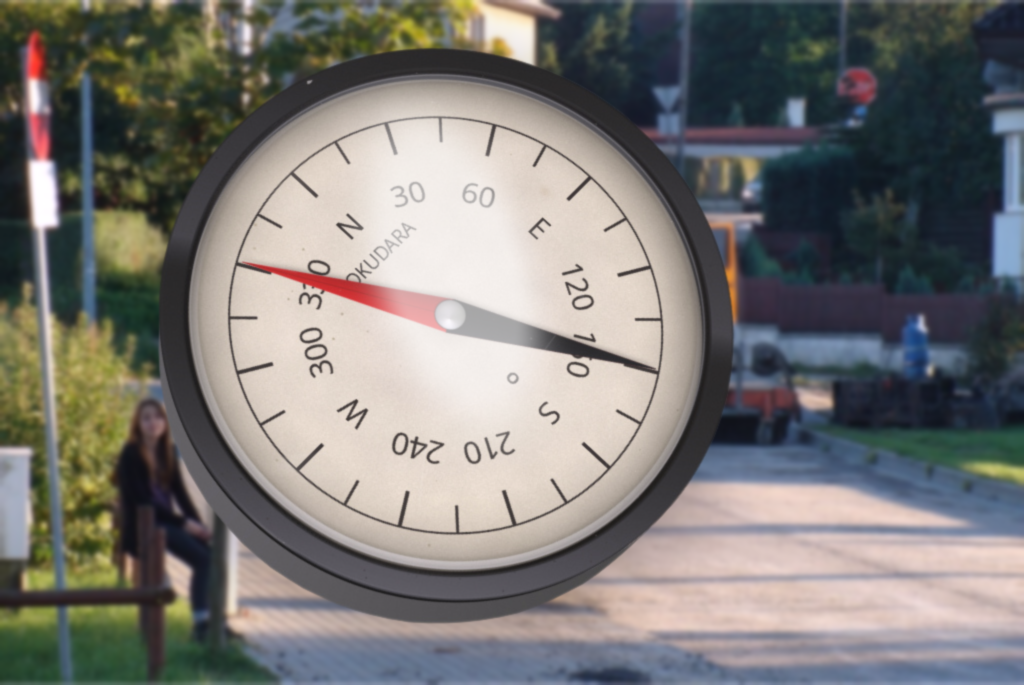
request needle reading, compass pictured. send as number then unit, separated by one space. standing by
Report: 330 °
